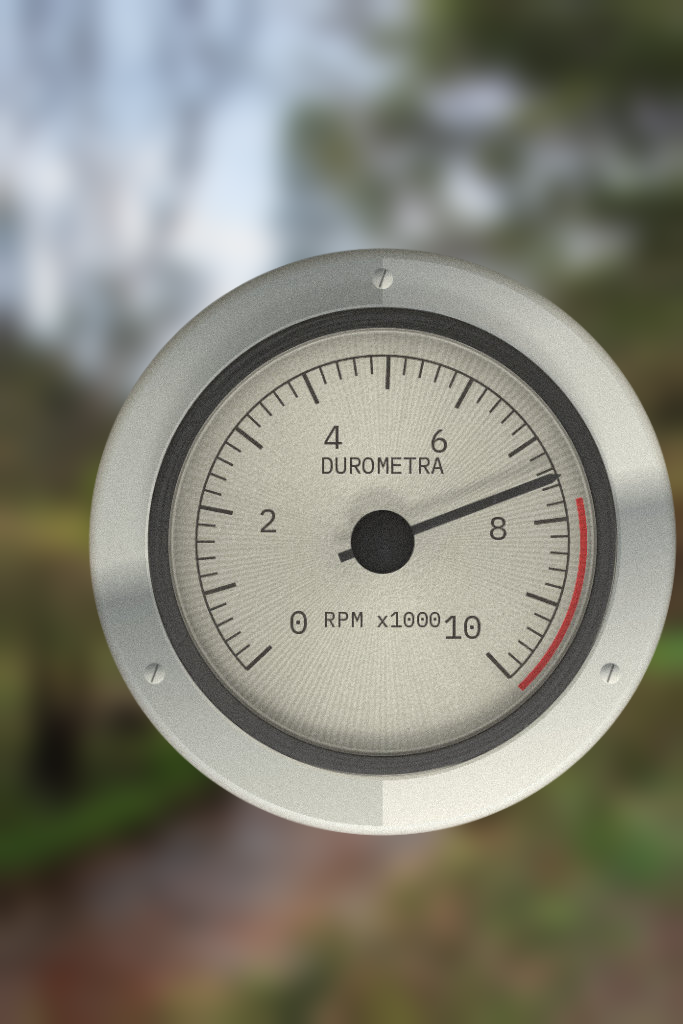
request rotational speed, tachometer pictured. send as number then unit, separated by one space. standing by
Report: 7500 rpm
